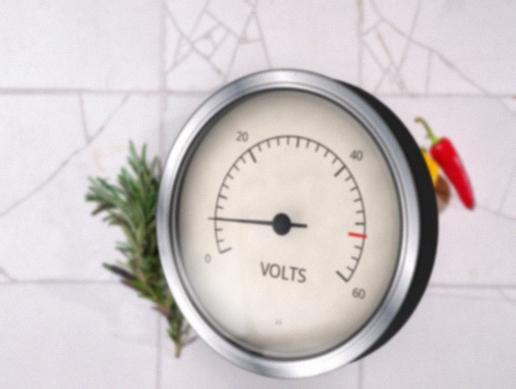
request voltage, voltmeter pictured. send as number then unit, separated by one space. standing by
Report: 6 V
